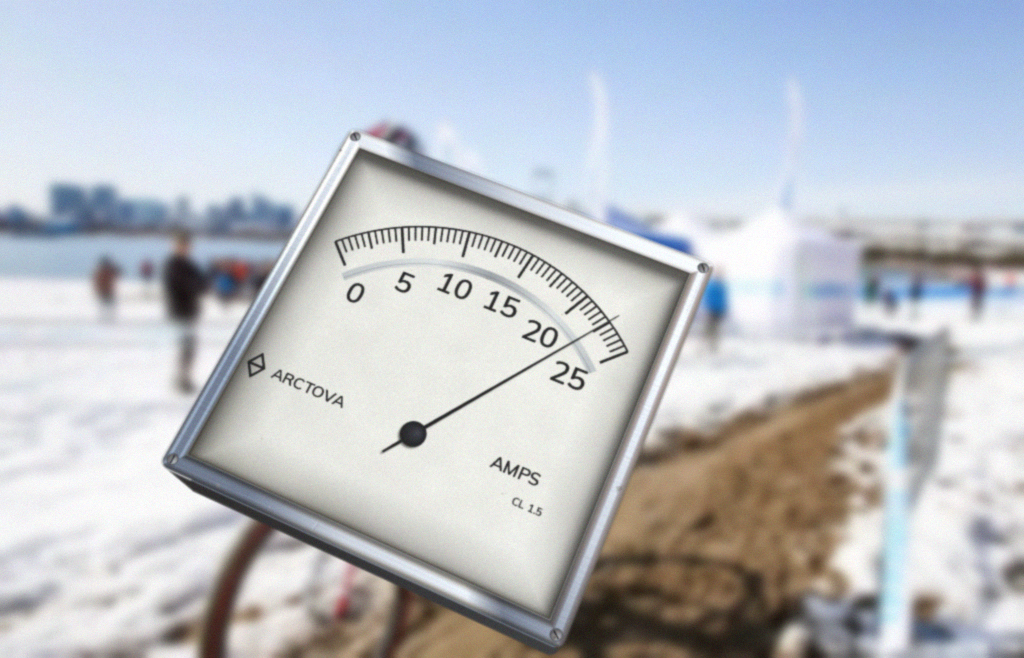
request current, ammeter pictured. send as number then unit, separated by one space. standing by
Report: 22.5 A
